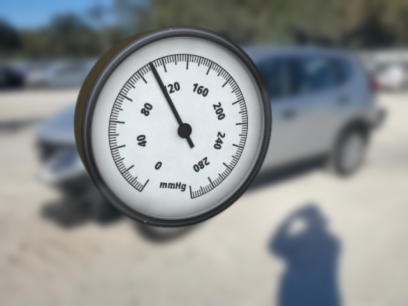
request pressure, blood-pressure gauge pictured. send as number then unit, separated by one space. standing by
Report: 110 mmHg
